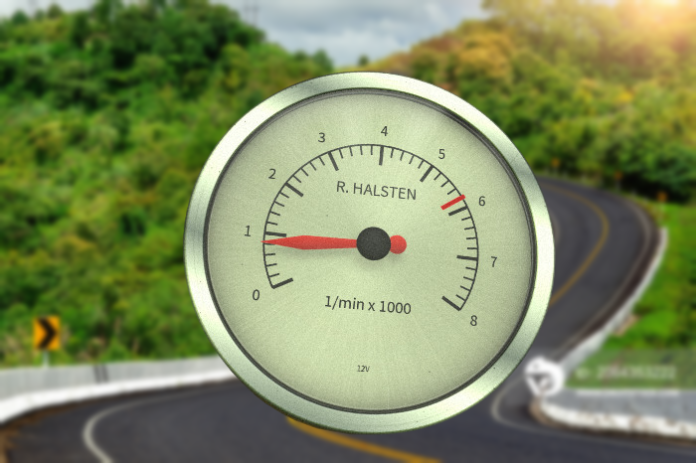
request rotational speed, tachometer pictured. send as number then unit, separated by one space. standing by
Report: 800 rpm
